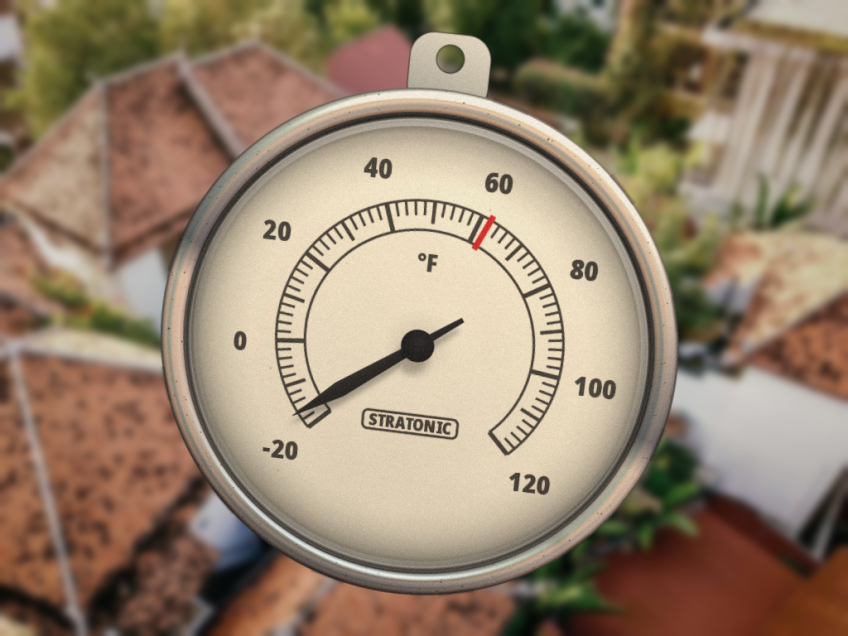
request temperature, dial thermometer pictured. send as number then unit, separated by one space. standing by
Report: -16 °F
